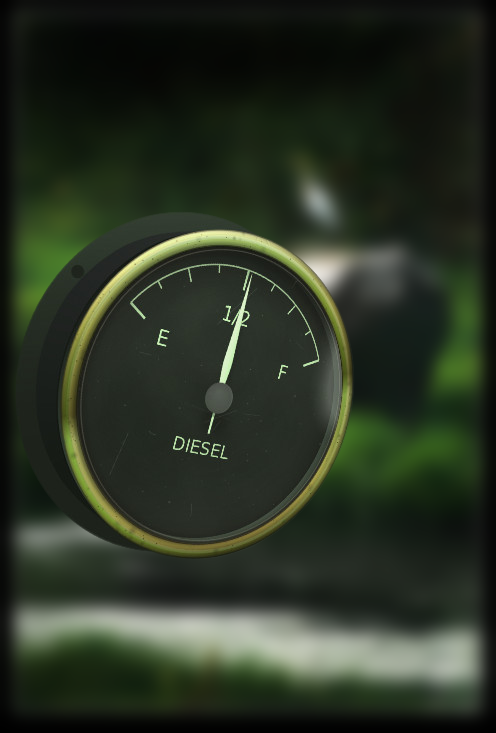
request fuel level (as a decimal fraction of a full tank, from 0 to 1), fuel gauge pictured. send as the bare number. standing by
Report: 0.5
